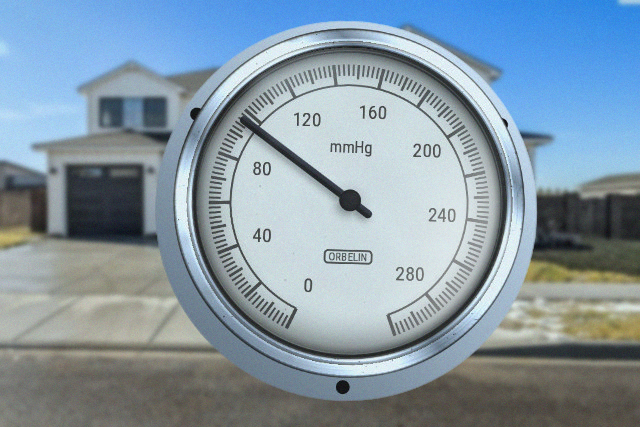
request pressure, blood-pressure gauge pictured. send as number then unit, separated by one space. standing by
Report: 96 mmHg
